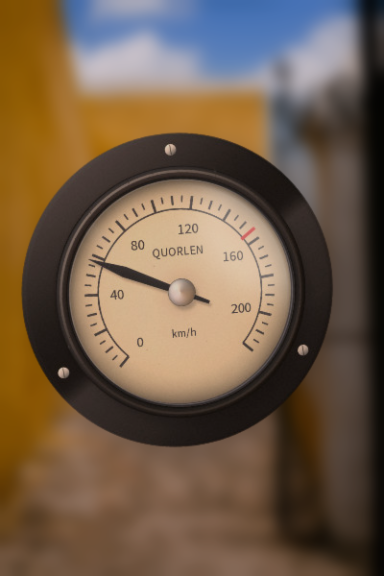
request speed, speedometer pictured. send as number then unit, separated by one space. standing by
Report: 57.5 km/h
